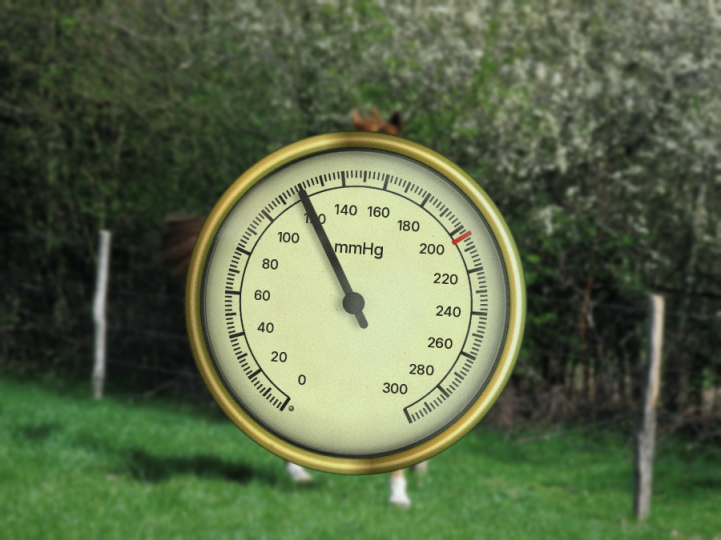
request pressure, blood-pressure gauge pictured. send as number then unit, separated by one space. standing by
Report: 120 mmHg
